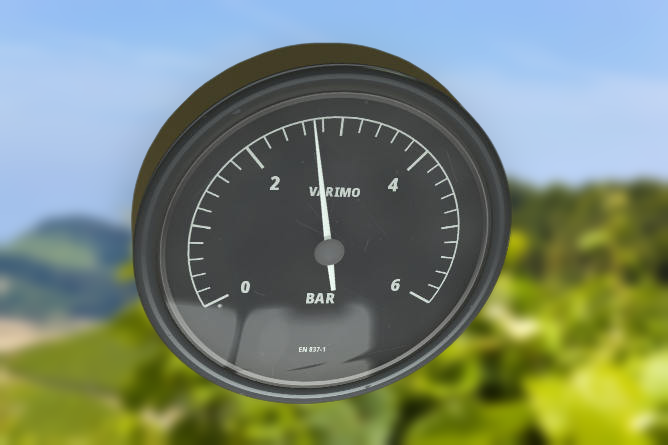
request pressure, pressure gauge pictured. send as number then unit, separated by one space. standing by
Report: 2.7 bar
